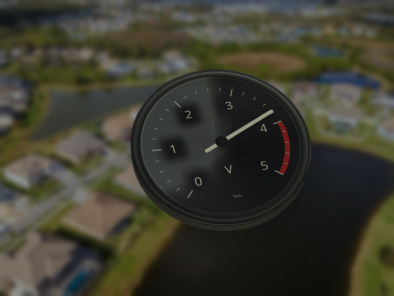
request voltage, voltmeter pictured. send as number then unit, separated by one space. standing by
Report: 3.8 V
